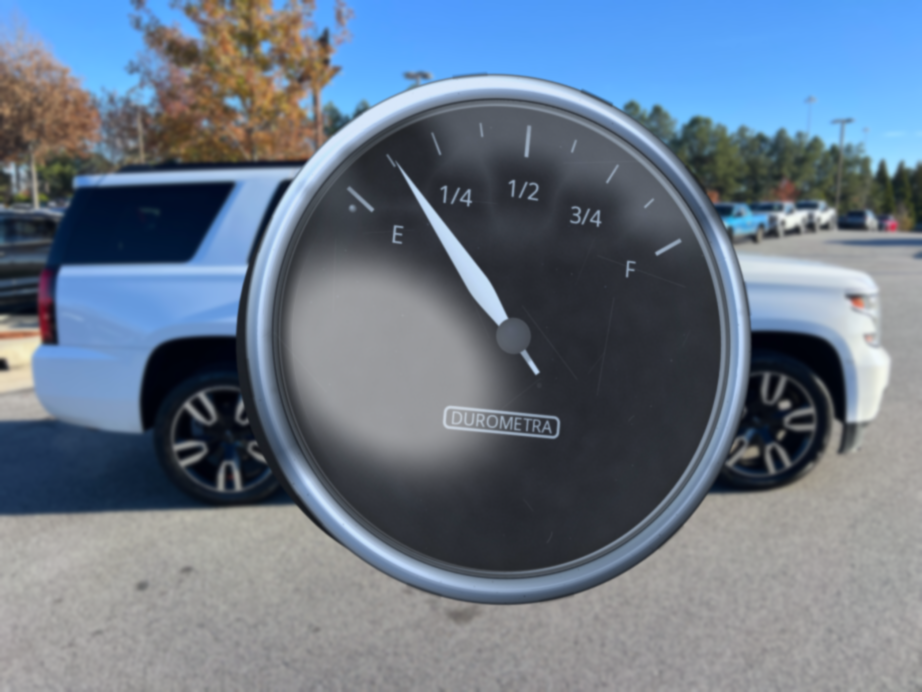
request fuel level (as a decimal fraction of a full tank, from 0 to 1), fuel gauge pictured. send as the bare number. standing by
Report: 0.125
